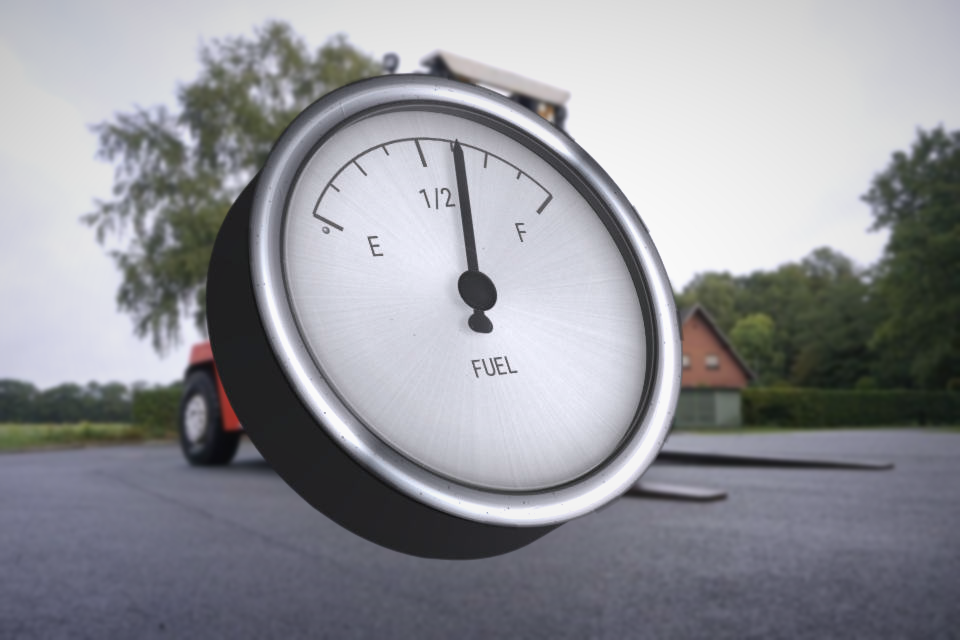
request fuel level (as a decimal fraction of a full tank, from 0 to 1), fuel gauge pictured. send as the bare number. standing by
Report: 0.625
